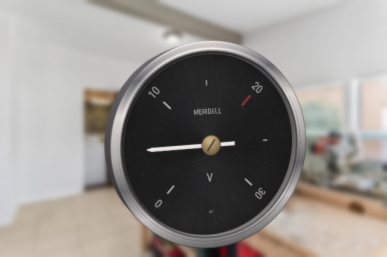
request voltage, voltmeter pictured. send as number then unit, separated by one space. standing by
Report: 5 V
